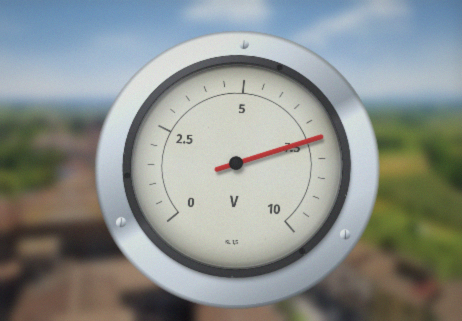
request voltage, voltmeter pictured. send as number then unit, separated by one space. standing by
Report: 7.5 V
